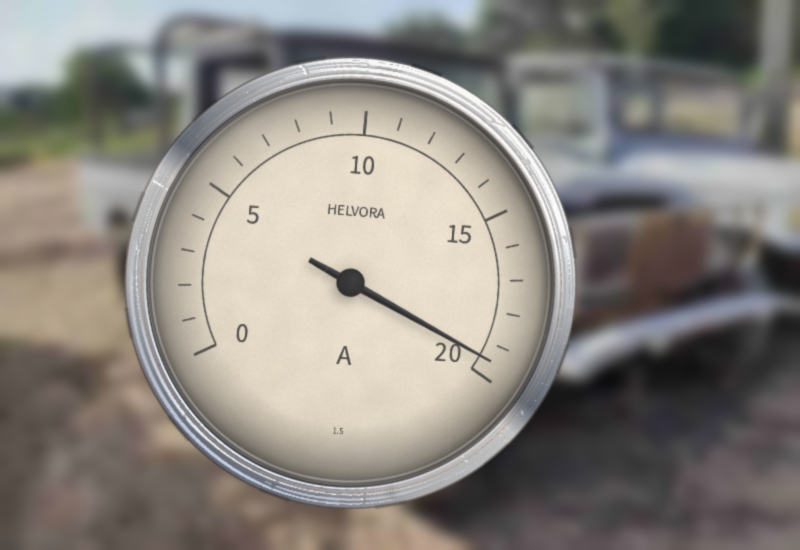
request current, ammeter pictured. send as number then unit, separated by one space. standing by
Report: 19.5 A
